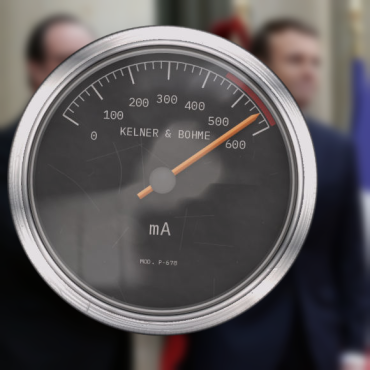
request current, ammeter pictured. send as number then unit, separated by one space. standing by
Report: 560 mA
